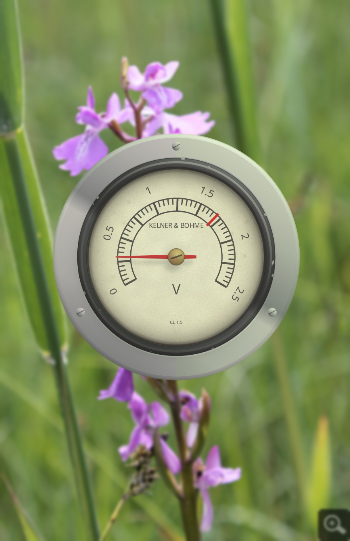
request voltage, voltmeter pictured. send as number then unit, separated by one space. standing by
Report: 0.3 V
